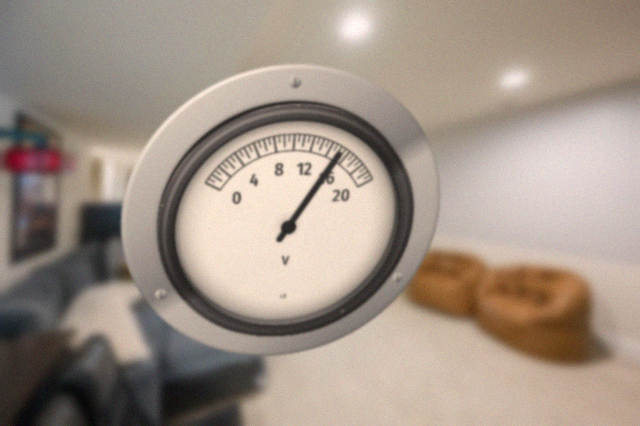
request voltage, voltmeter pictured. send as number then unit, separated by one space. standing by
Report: 15 V
